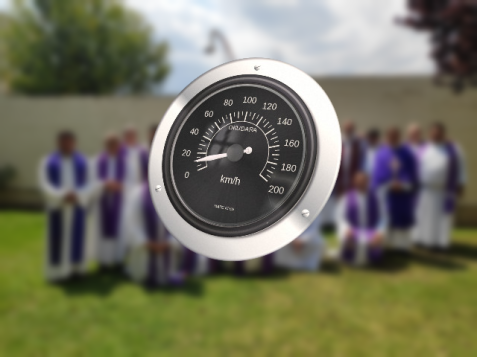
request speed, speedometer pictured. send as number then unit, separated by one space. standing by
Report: 10 km/h
